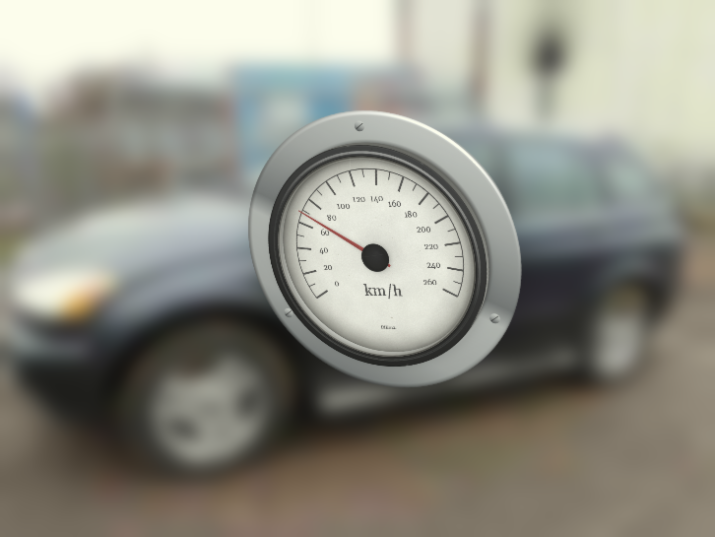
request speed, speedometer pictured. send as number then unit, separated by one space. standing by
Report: 70 km/h
